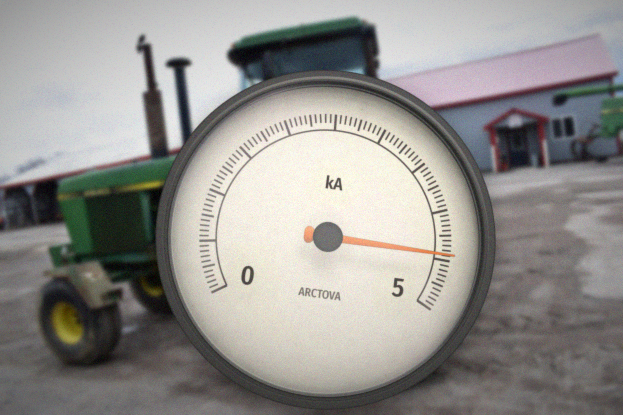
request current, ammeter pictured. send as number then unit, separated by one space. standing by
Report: 4.45 kA
